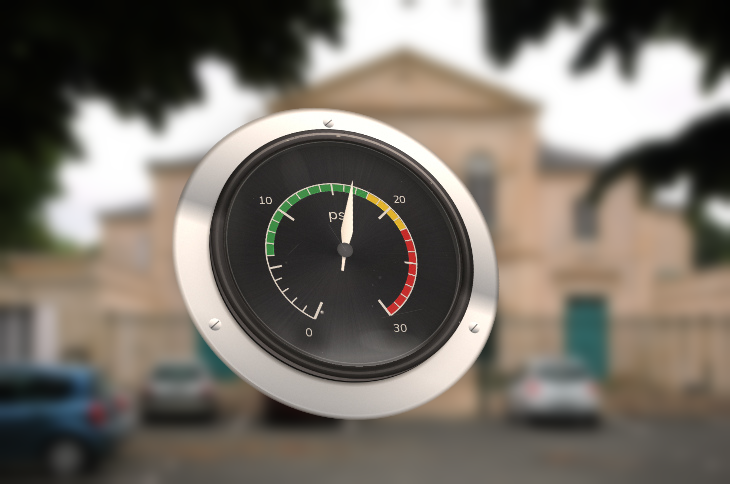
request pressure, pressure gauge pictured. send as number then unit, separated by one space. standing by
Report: 16.5 psi
